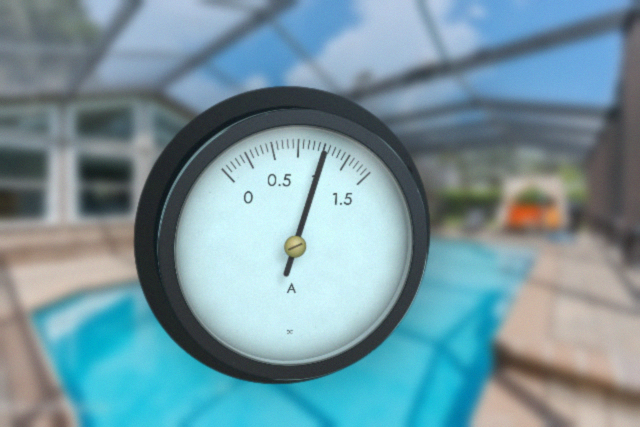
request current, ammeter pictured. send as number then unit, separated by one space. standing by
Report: 1 A
